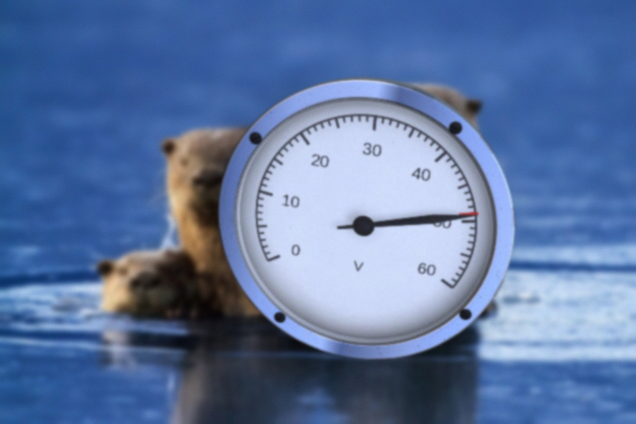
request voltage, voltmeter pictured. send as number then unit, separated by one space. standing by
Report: 49 V
